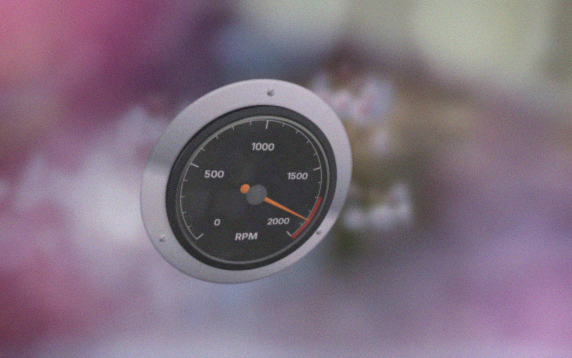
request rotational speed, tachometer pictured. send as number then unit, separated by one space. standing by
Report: 1850 rpm
